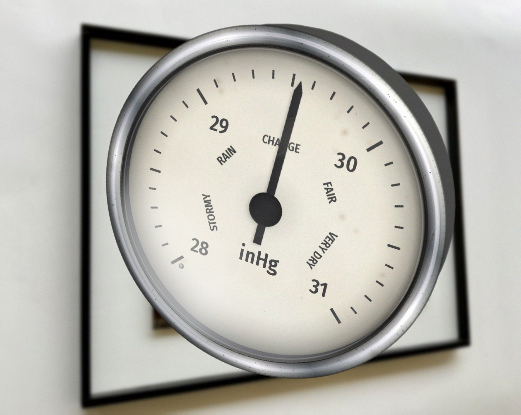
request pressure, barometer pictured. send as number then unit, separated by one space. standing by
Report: 29.55 inHg
